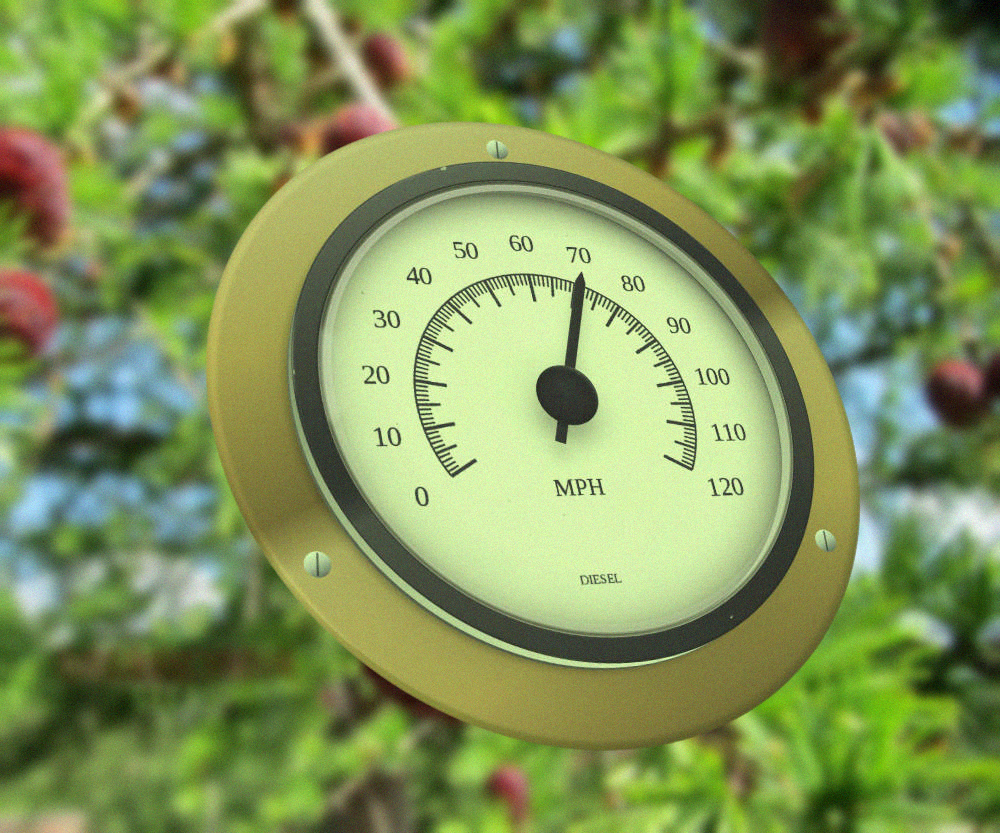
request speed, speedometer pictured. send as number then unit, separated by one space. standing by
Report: 70 mph
